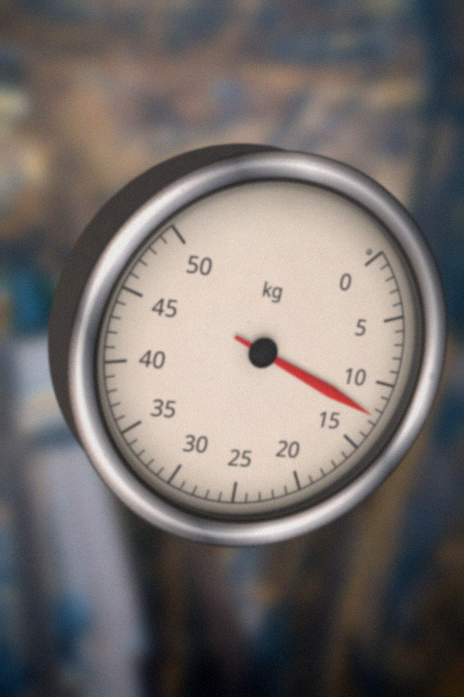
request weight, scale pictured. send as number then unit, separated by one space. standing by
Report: 12.5 kg
